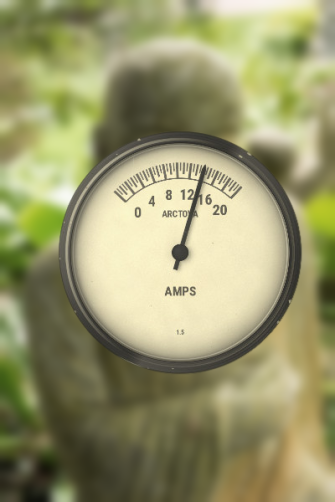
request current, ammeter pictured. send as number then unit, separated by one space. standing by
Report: 14 A
